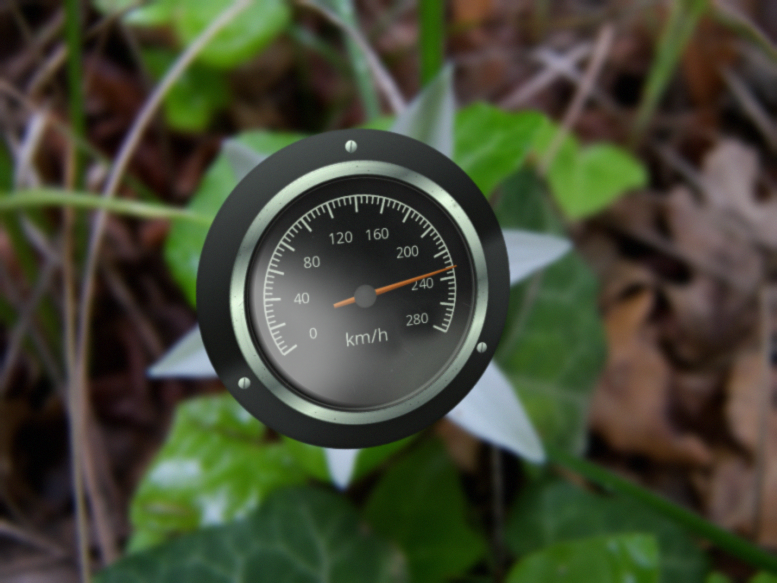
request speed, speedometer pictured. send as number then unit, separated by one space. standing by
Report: 232 km/h
